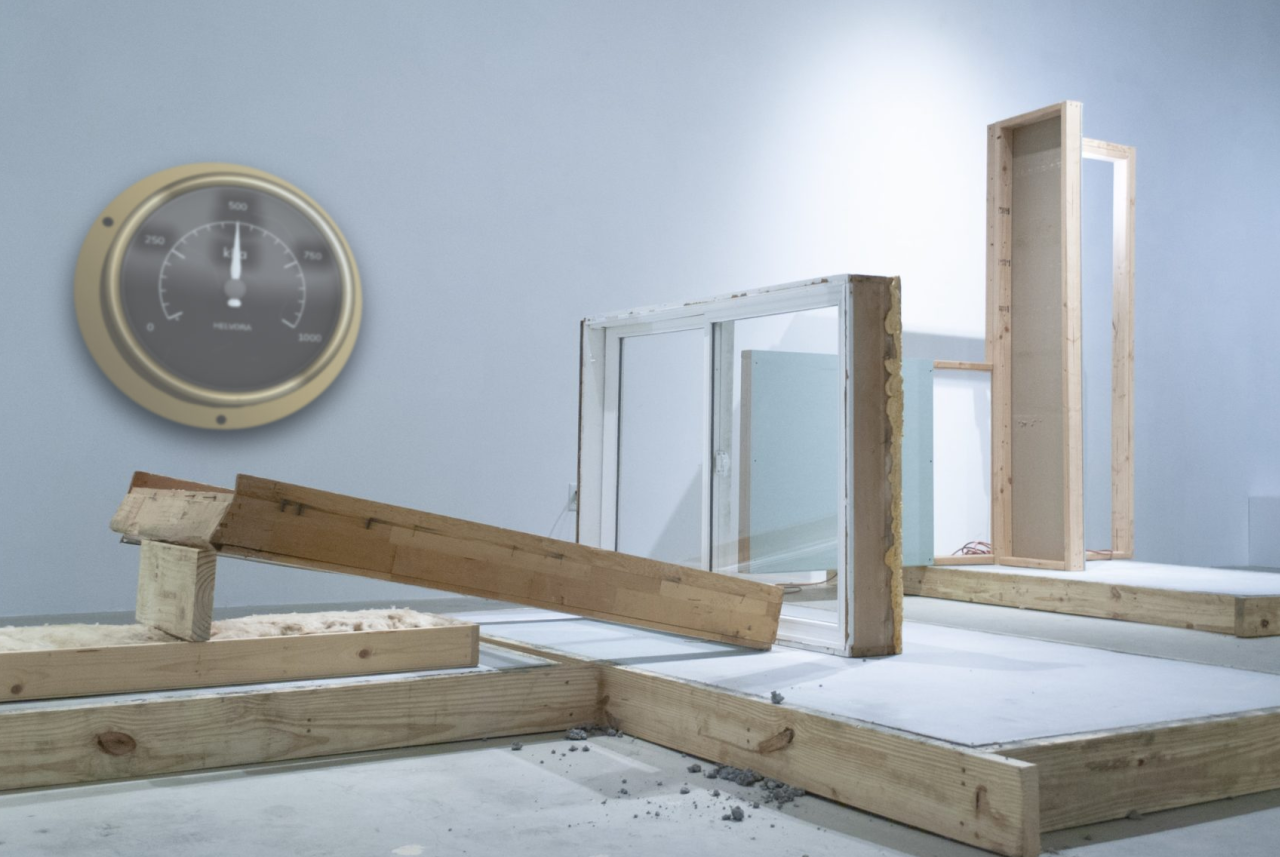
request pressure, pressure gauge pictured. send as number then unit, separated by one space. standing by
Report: 500 kPa
